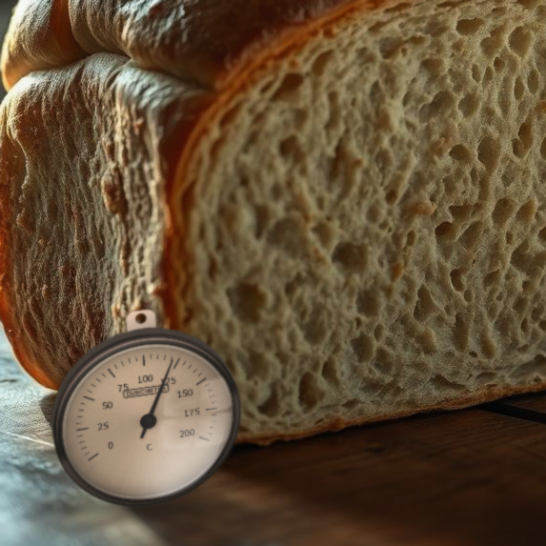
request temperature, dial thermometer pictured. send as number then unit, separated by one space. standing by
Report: 120 °C
